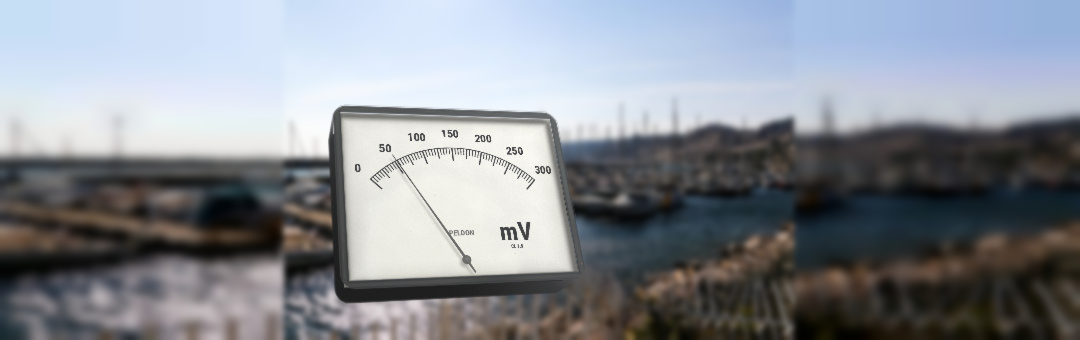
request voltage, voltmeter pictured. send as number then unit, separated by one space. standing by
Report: 50 mV
